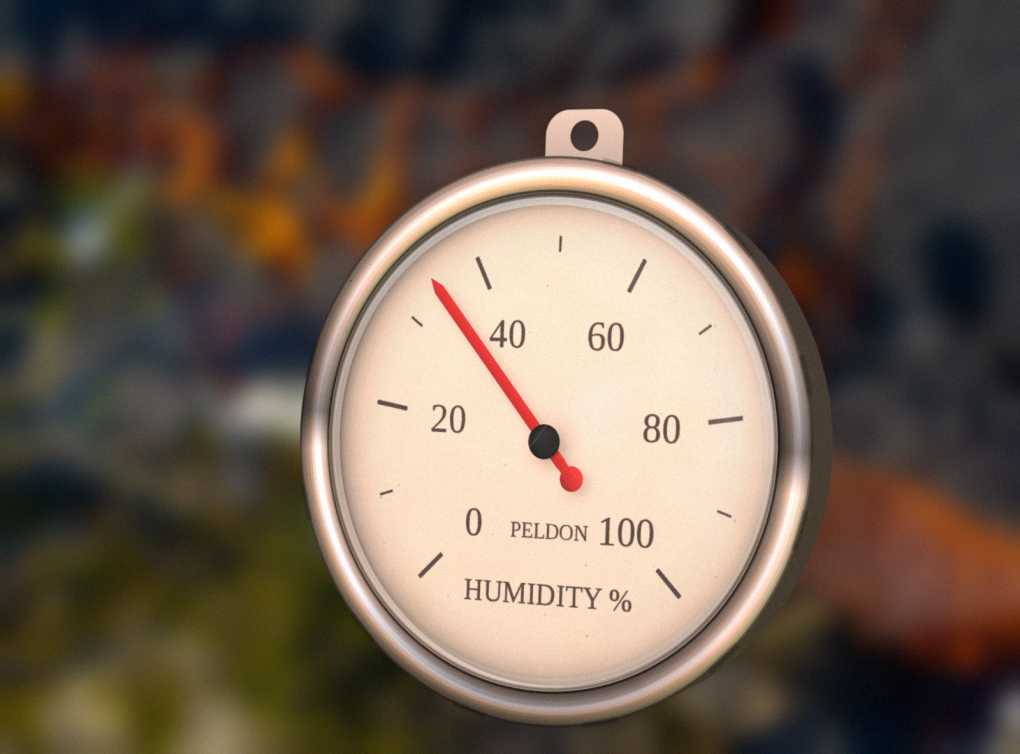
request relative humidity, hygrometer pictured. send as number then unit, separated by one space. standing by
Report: 35 %
